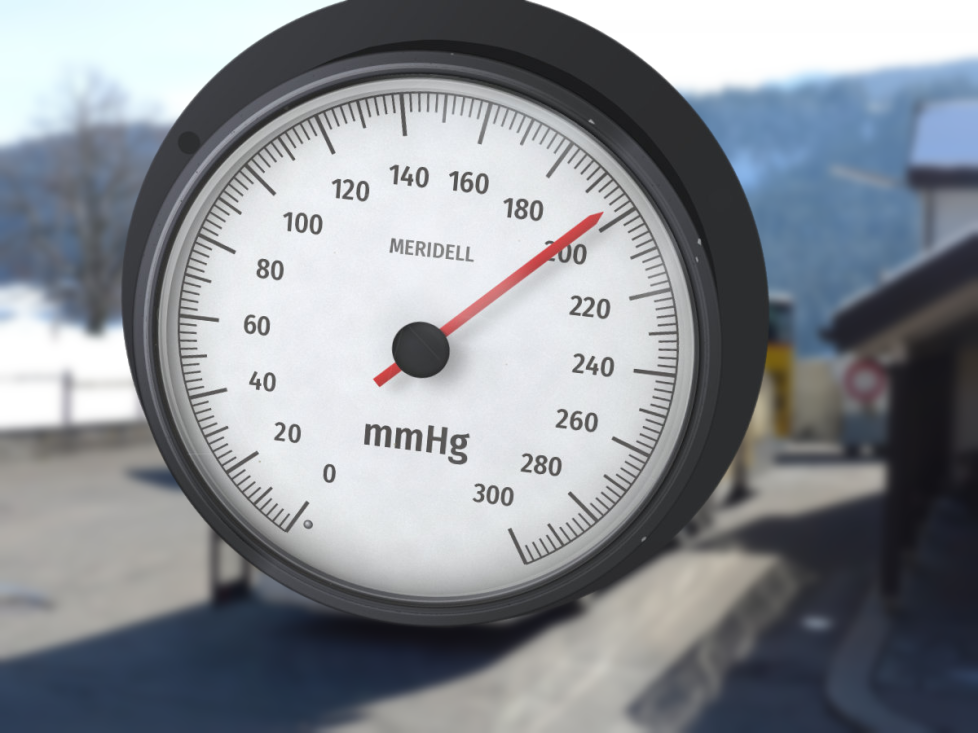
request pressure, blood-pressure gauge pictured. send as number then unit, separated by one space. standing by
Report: 196 mmHg
